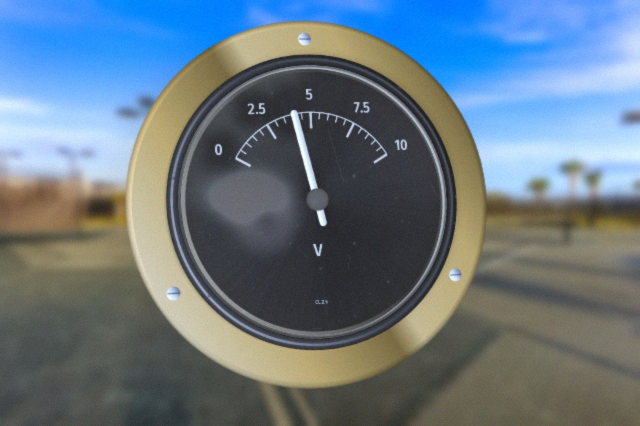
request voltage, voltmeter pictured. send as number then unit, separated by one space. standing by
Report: 4 V
